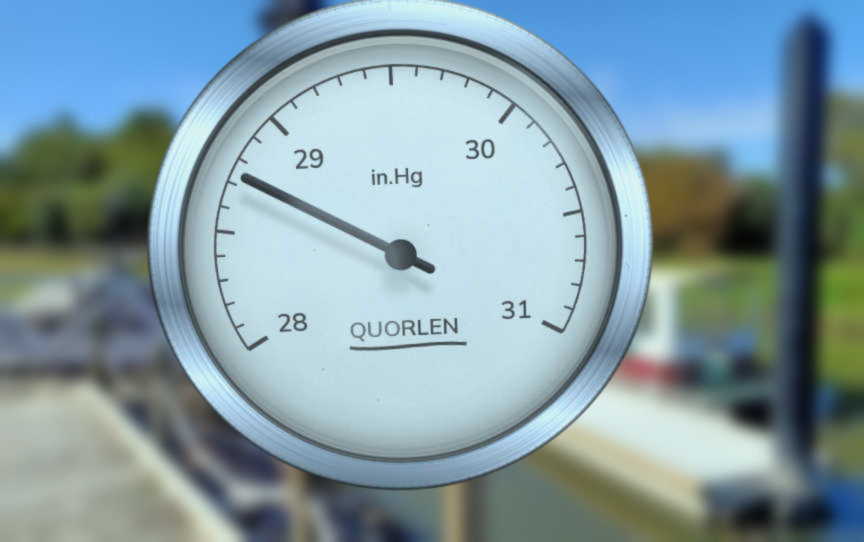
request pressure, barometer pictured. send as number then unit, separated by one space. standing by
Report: 28.75 inHg
